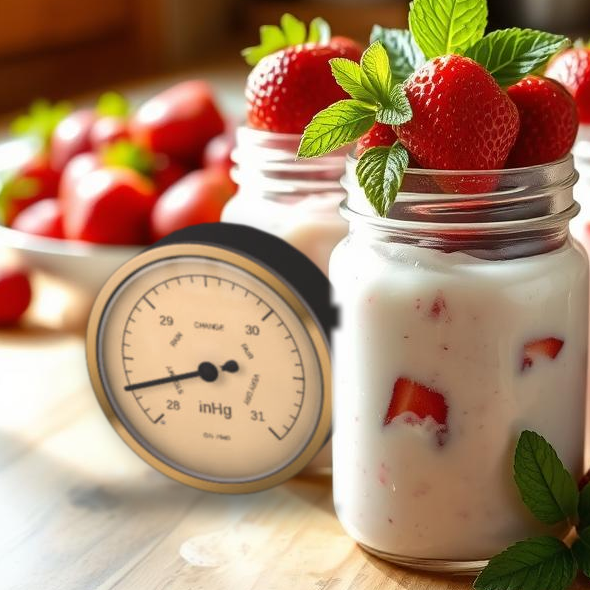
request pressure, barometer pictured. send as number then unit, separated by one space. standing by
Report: 28.3 inHg
